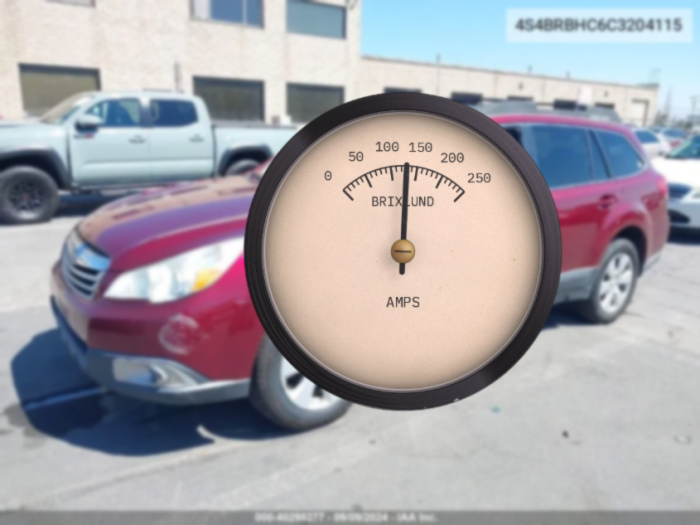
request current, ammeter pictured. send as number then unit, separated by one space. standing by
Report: 130 A
